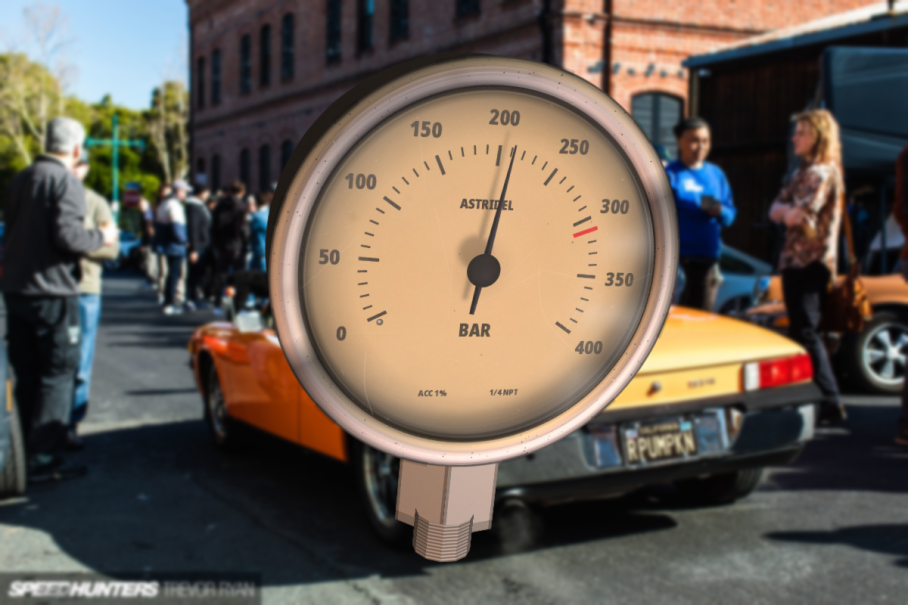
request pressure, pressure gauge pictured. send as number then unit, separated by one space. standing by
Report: 210 bar
